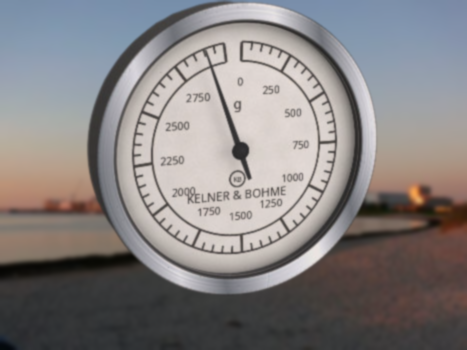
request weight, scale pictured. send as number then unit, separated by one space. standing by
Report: 2900 g
